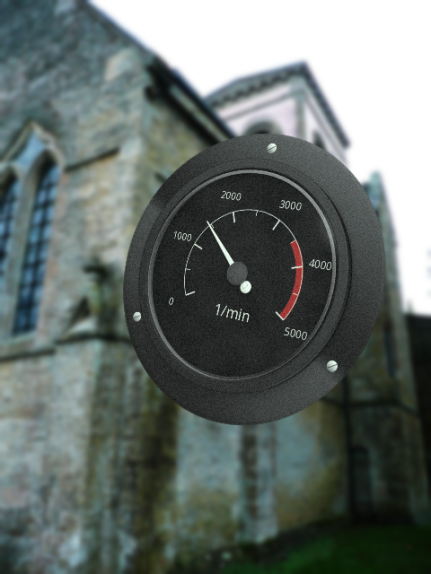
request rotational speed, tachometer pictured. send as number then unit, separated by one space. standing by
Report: 1500 rpm
